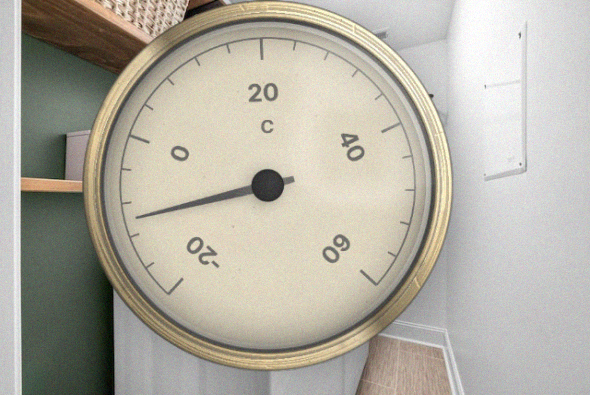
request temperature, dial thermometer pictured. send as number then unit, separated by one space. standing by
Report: -10 °C
